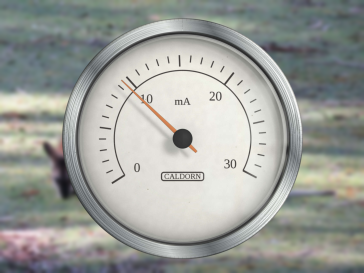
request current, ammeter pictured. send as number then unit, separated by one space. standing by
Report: 9.5 mA
